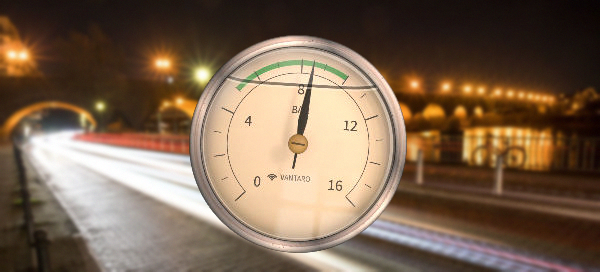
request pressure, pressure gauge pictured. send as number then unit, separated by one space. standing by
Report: 8.5 bar
